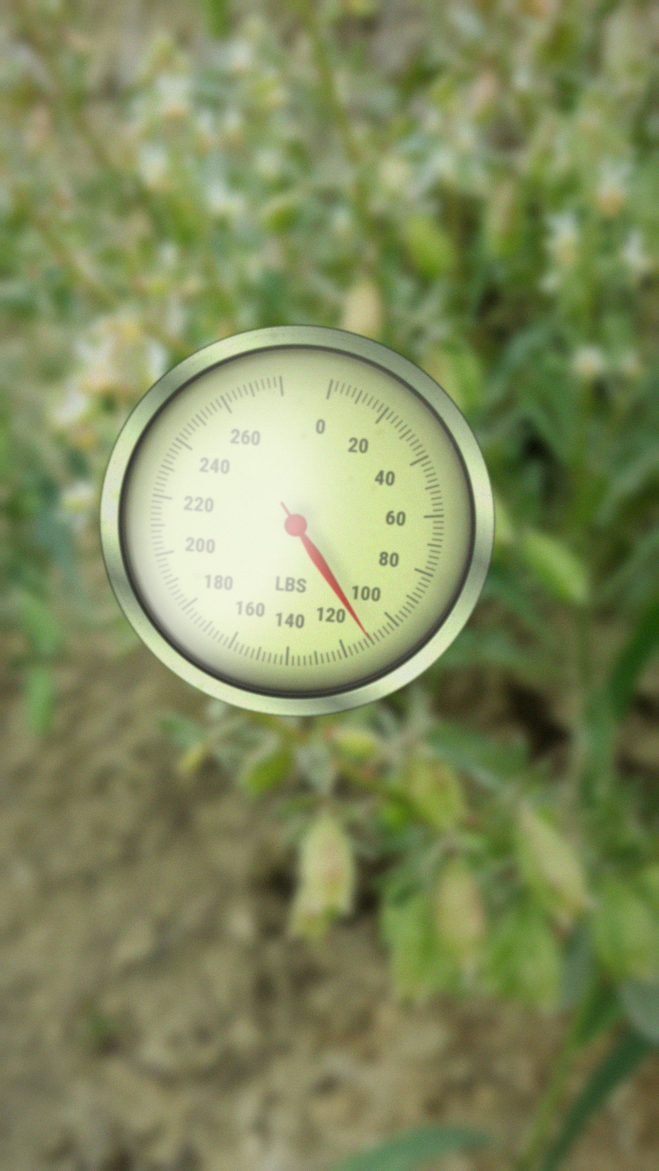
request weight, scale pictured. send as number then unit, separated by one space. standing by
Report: 110 lb
